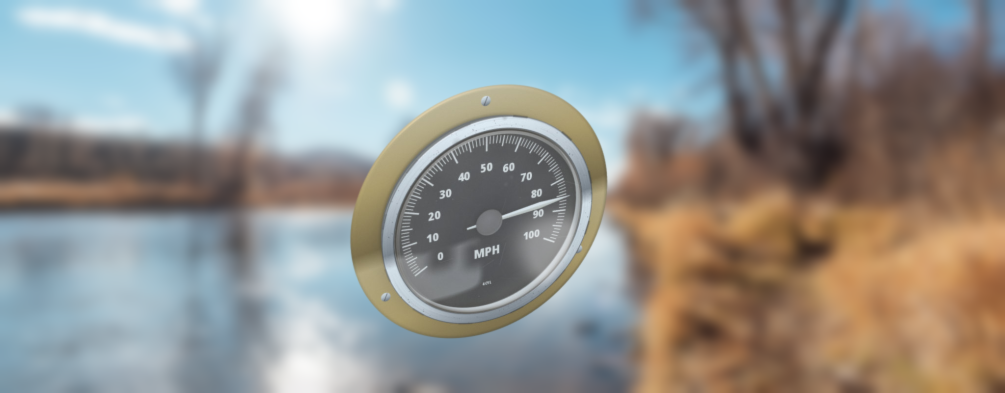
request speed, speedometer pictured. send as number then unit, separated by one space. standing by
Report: 85 mph
